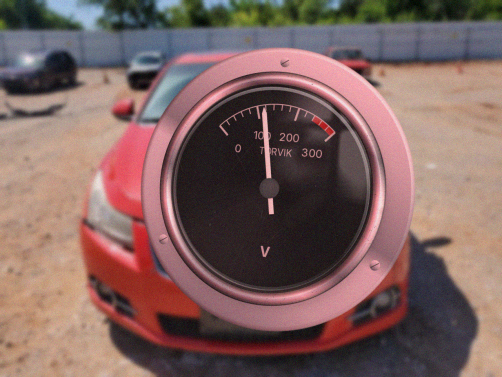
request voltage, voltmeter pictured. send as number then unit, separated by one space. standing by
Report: 120 V
